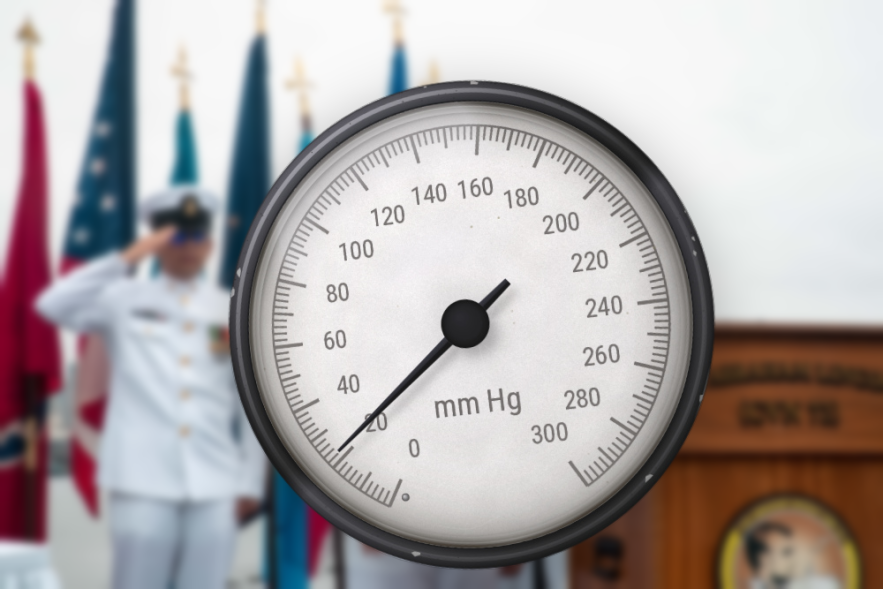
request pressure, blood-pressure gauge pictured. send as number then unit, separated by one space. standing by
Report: 22 mmHg
